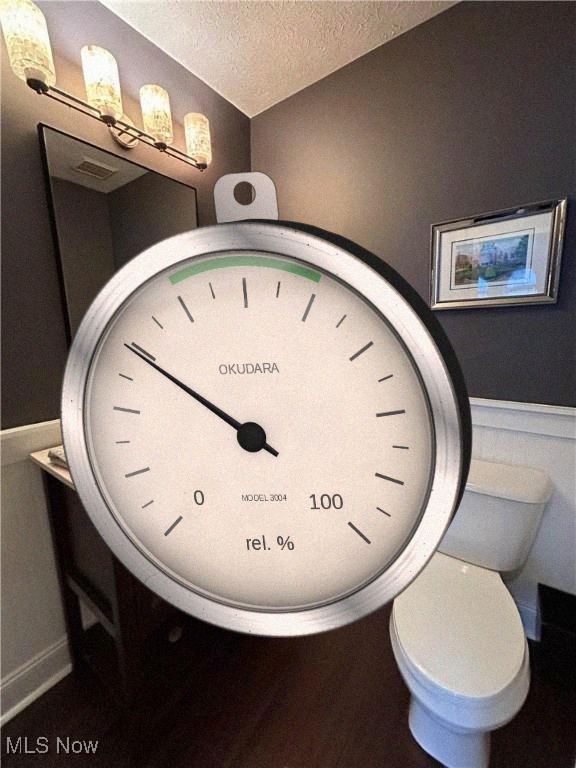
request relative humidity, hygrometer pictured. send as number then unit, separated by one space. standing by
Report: 30 %
